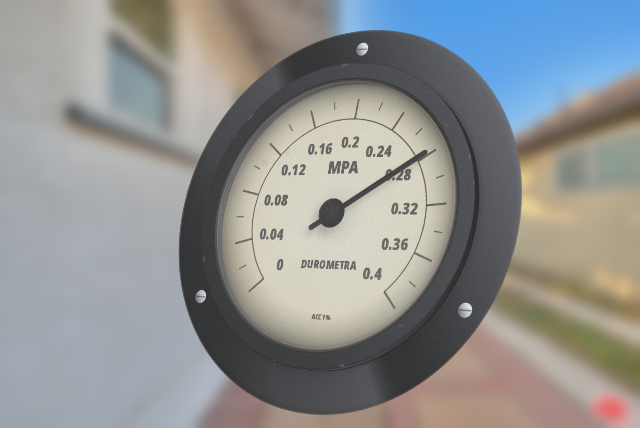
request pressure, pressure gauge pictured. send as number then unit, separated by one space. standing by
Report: 0.28 MPa
